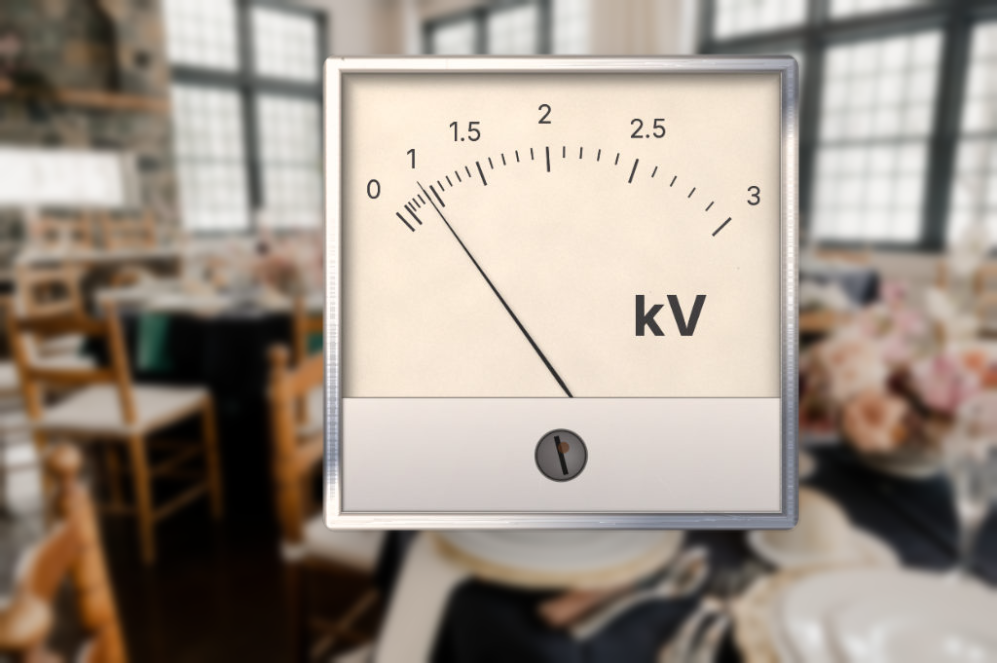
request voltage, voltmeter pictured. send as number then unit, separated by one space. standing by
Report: 0.9 kV
